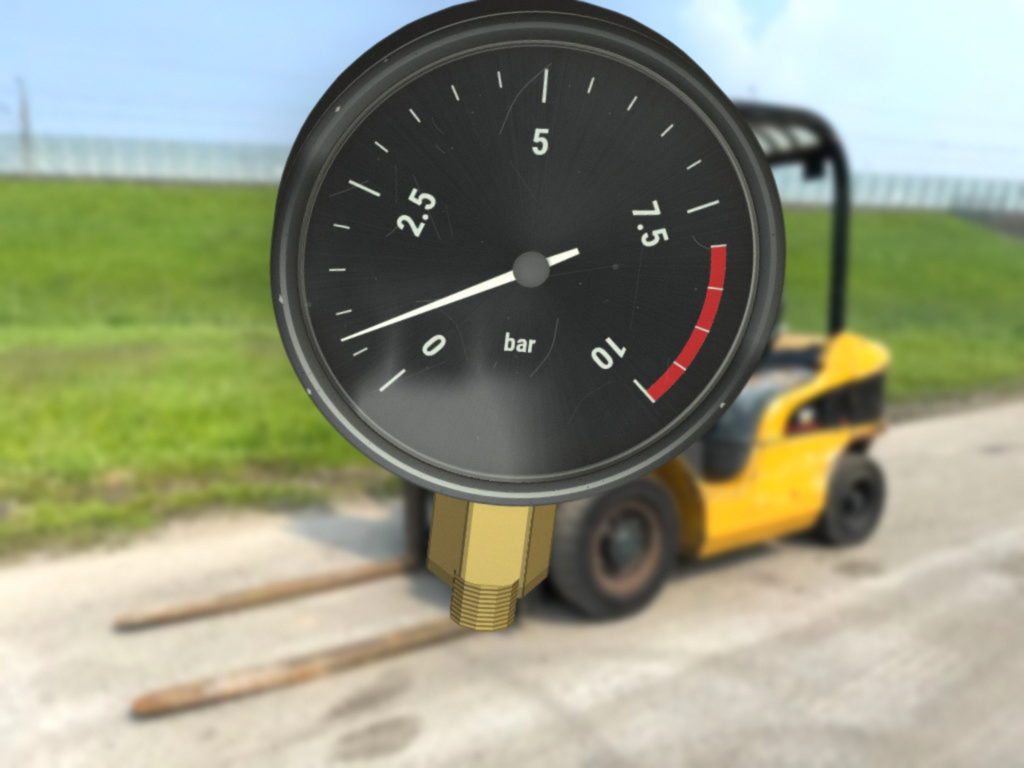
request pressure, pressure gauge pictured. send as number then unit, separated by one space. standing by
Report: 0.75 bar
